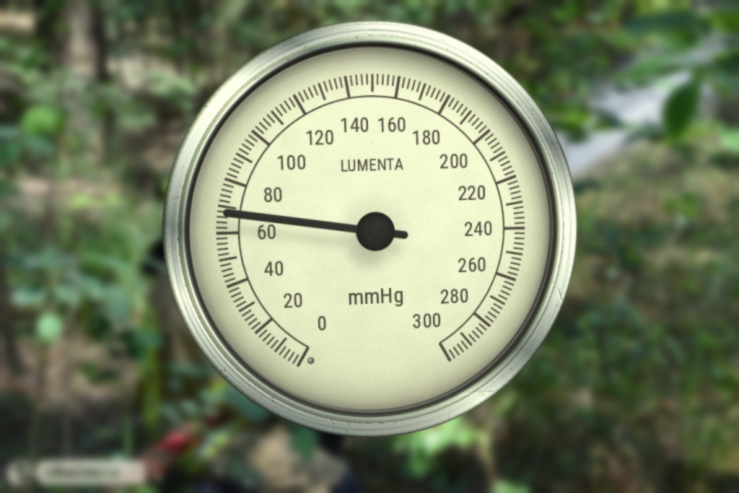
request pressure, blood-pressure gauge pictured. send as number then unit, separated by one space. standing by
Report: 68 mmHg
